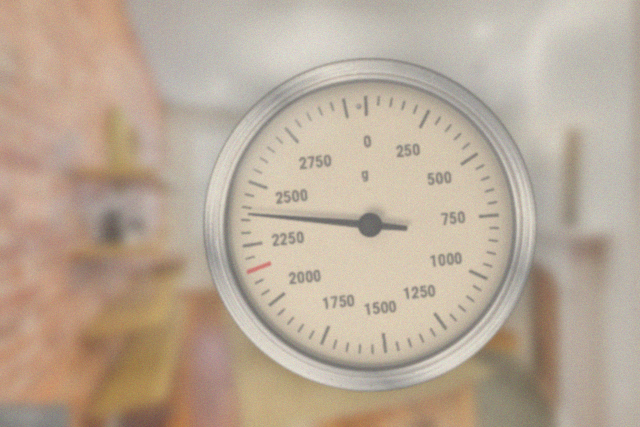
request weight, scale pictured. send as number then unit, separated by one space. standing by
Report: 2375 g
